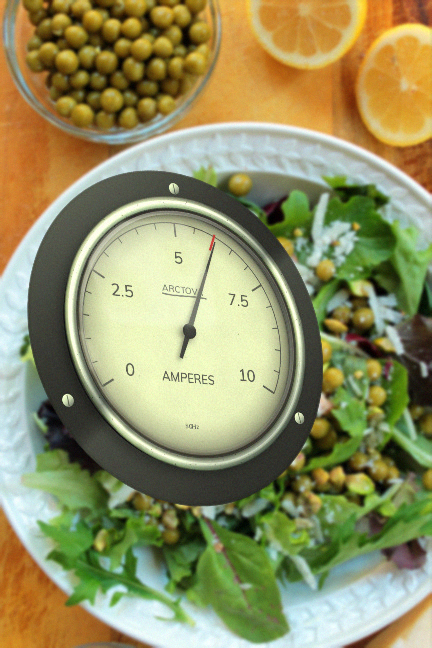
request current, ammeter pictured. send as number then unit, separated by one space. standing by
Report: 6 A
